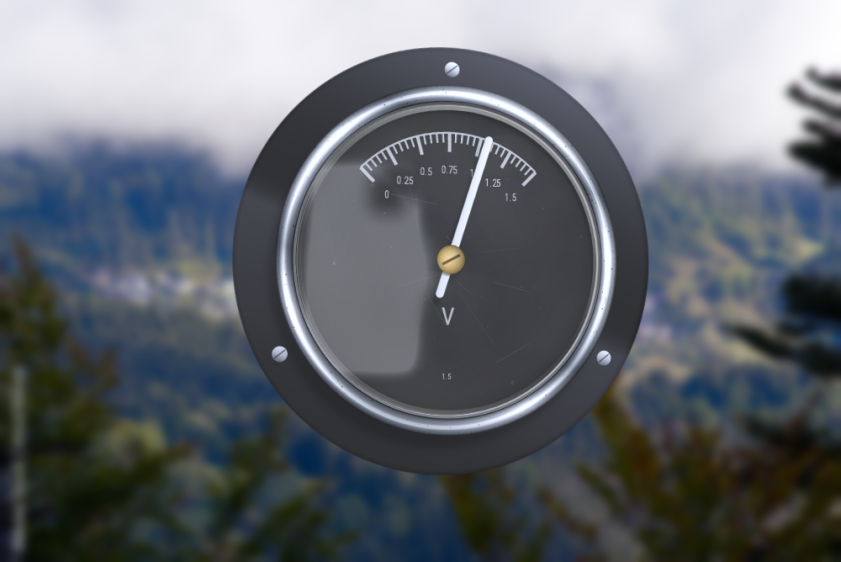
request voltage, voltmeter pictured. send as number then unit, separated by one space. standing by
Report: 1.05 V
